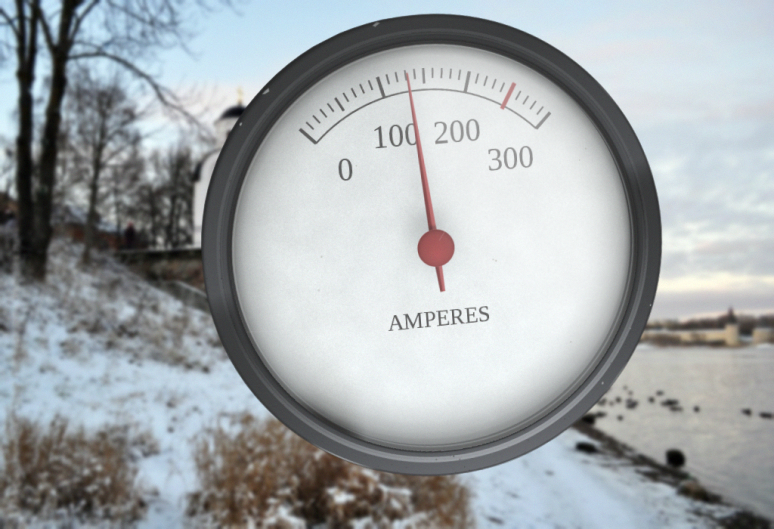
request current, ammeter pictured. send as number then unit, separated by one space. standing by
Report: 130 A
